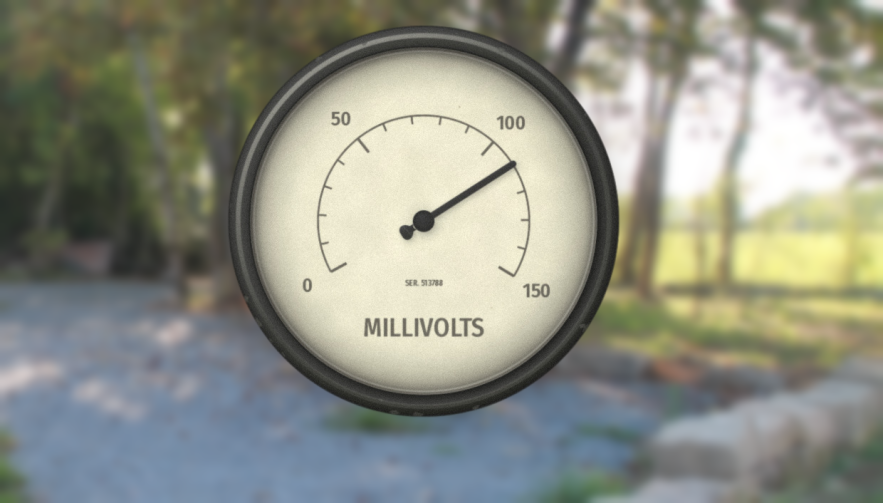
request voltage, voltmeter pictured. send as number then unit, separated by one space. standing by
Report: 110 mV
